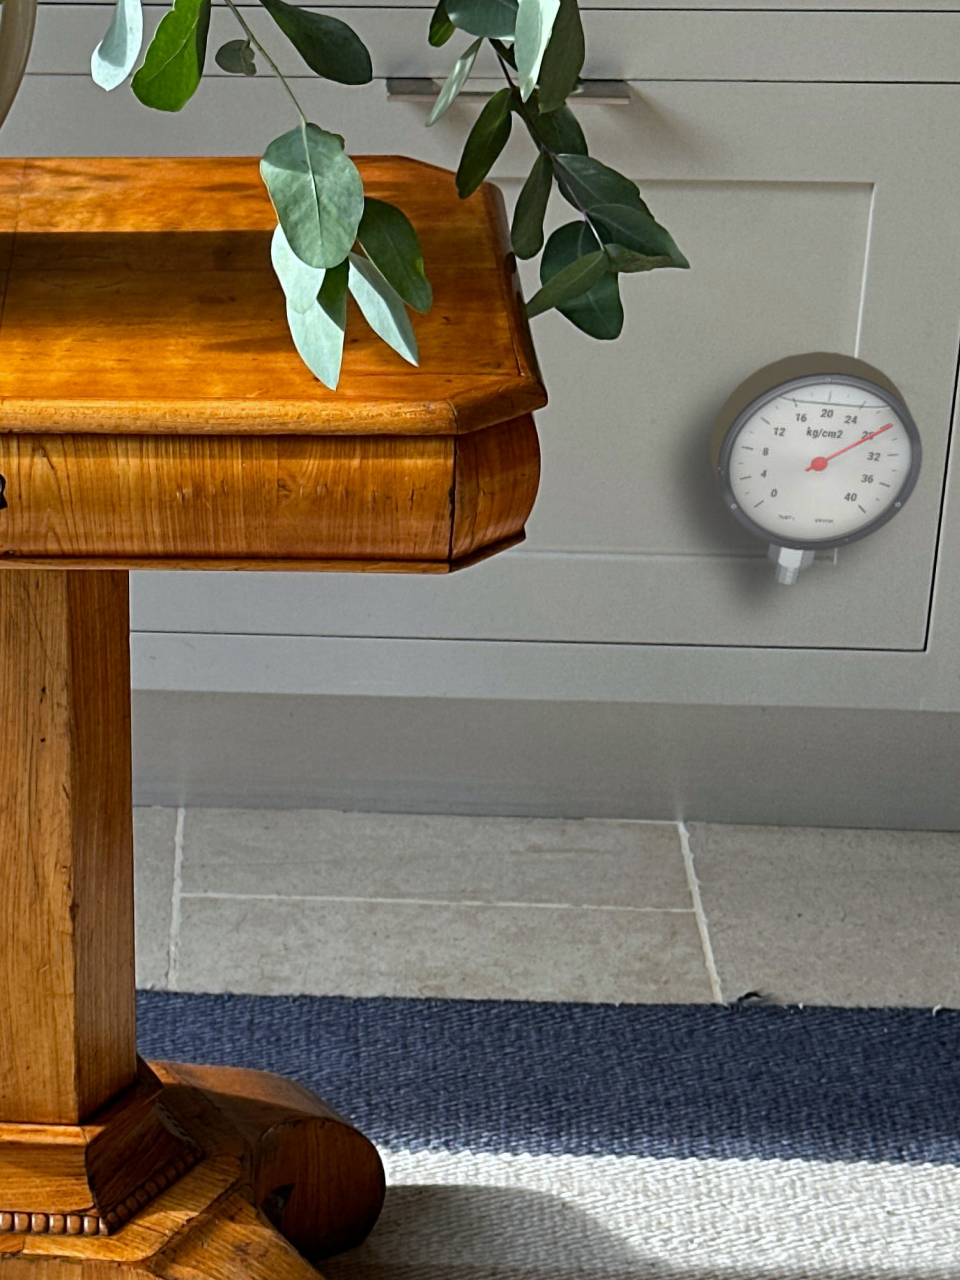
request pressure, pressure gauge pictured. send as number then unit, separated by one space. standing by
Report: 28 kg/cm²
